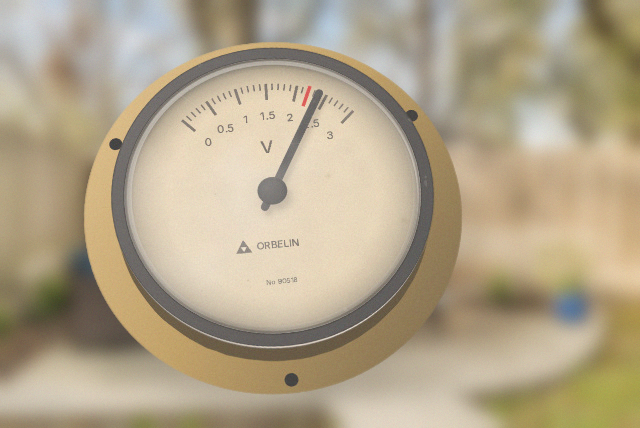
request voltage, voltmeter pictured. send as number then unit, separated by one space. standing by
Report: 2.4 V
